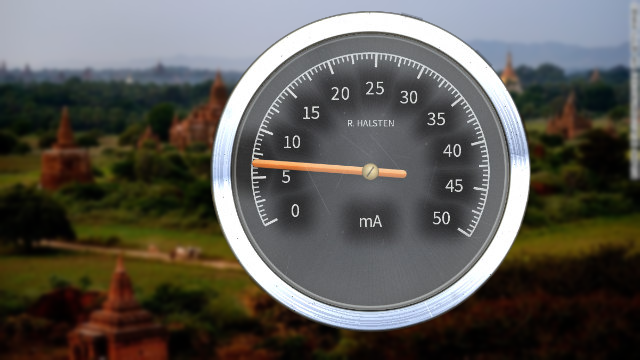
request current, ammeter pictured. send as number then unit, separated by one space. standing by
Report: 6.5 mA
